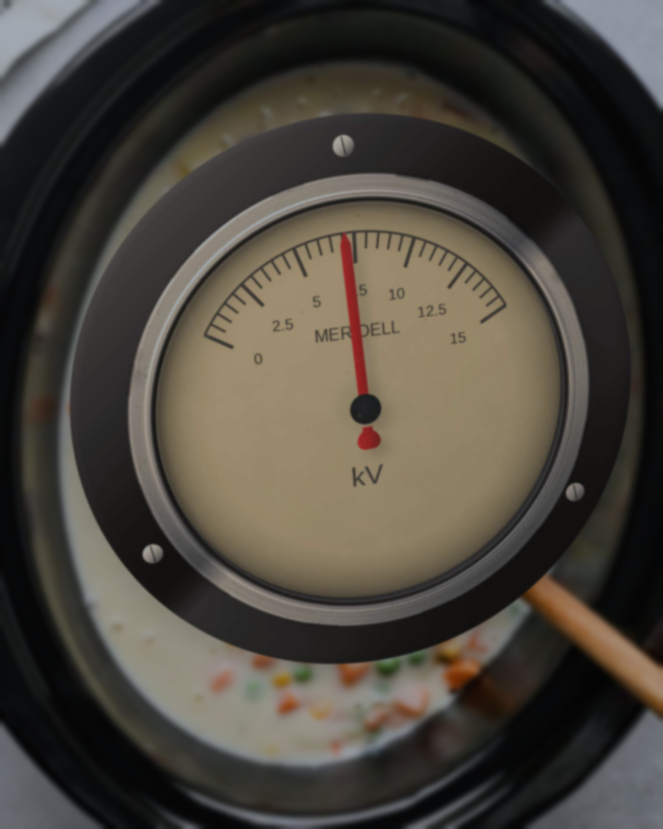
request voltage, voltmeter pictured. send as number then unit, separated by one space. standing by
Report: 7 kV
